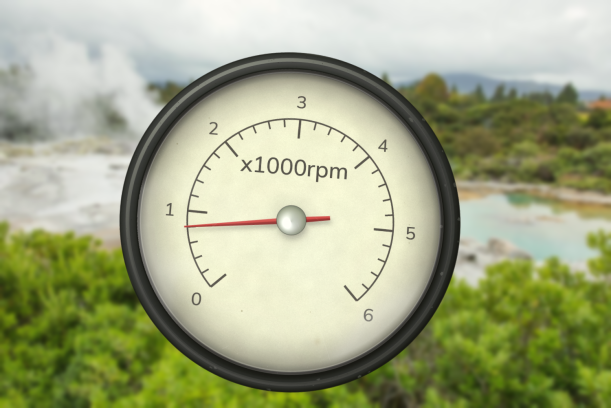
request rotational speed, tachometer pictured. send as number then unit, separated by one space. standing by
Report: 800 rpm
